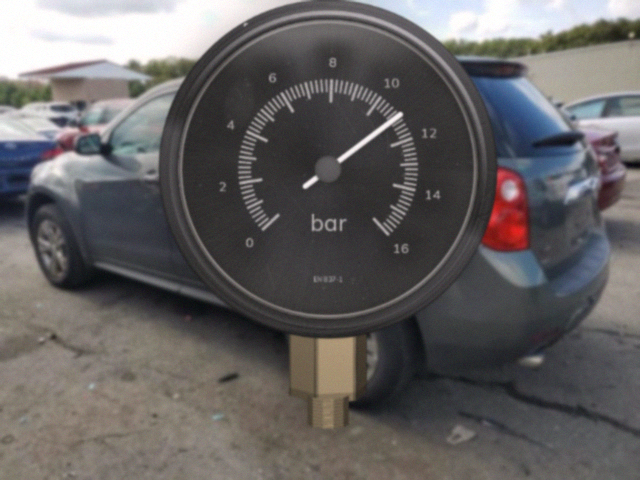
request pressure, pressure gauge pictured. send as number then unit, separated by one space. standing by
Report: 11 bar
